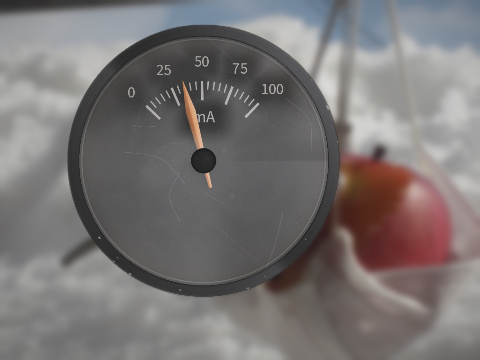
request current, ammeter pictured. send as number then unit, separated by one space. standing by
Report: 35 mA
